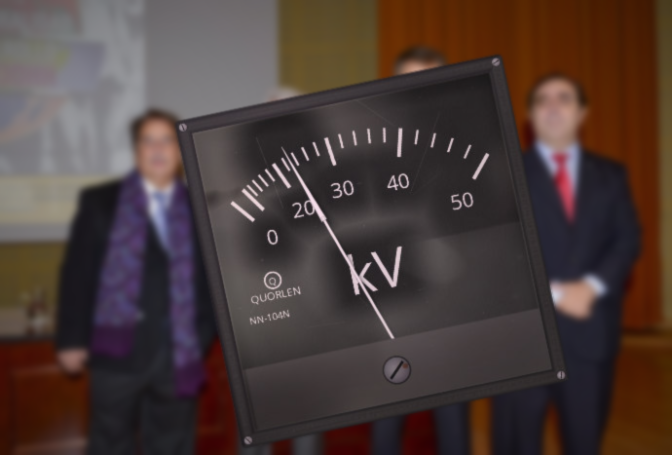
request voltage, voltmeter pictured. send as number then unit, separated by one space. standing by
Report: 23 kV
